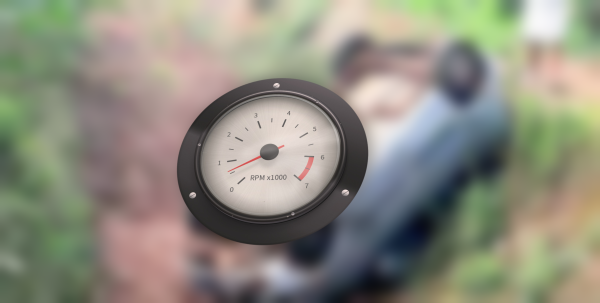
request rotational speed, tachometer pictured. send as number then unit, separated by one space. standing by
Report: 500 rpm
